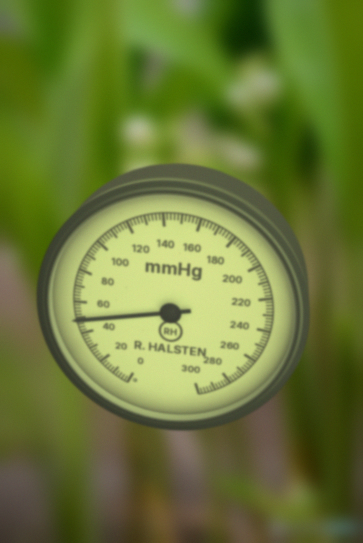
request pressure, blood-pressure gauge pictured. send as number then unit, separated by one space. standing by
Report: 50 mmHg
